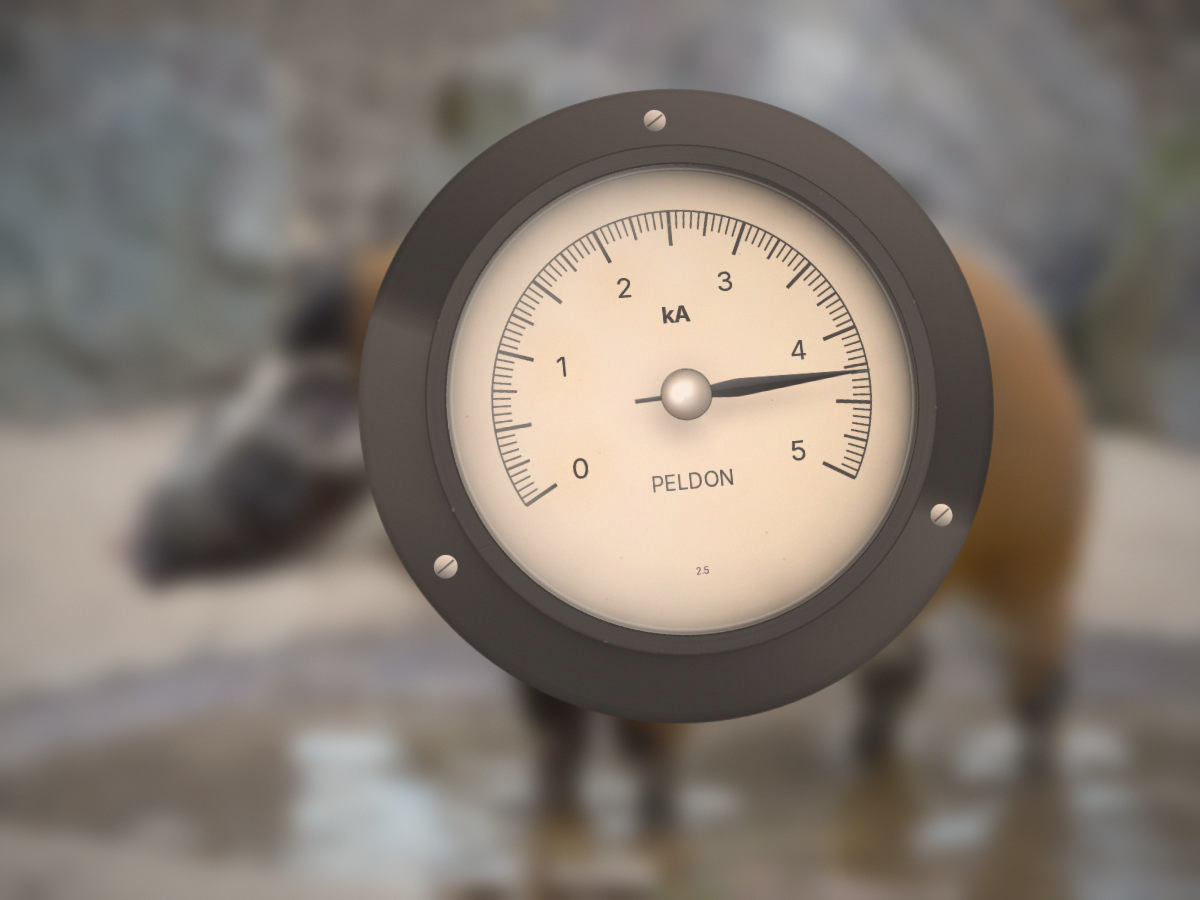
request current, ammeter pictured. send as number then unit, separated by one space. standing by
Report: 4.3 kA
